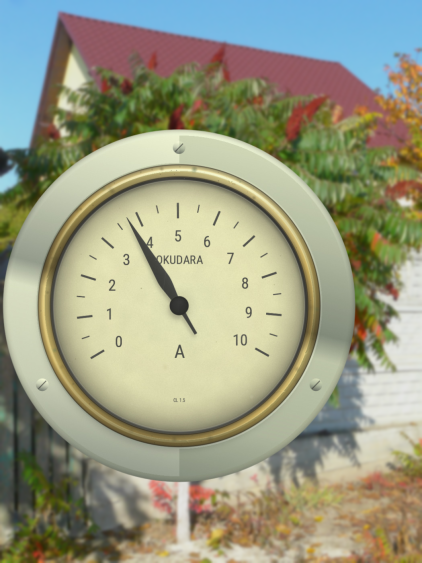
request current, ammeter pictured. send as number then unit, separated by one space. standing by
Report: 3.75 A
